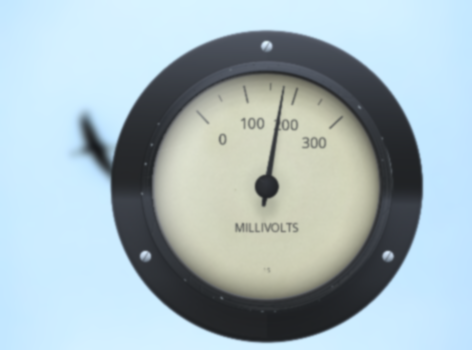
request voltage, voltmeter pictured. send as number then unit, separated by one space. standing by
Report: 175 mV
